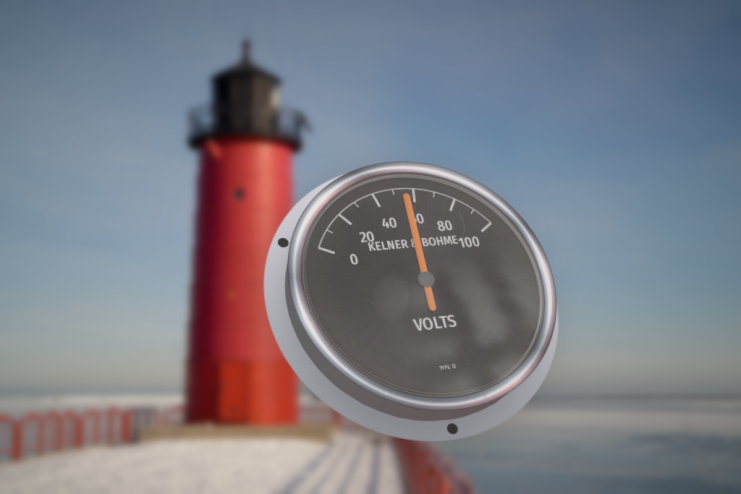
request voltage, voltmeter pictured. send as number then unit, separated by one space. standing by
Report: 55 V
